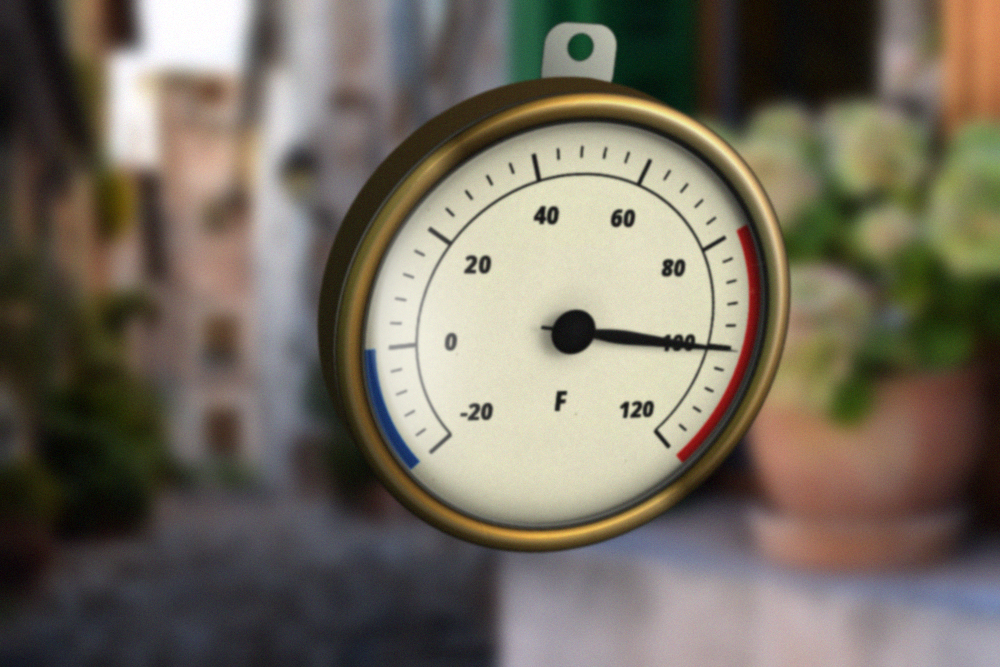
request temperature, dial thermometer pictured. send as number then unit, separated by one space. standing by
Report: 100 °F
